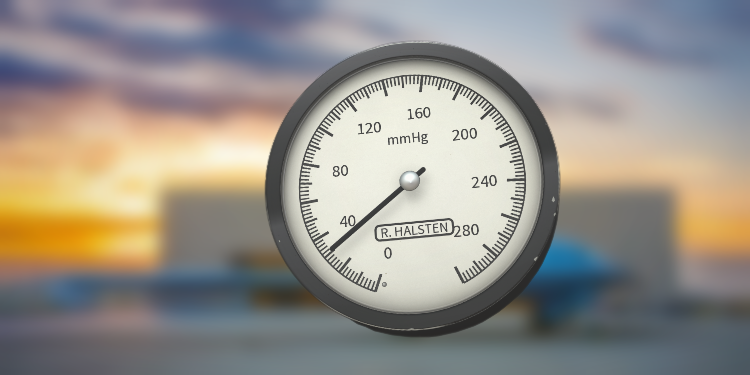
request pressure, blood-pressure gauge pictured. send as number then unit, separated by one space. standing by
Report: 30 mmHg
